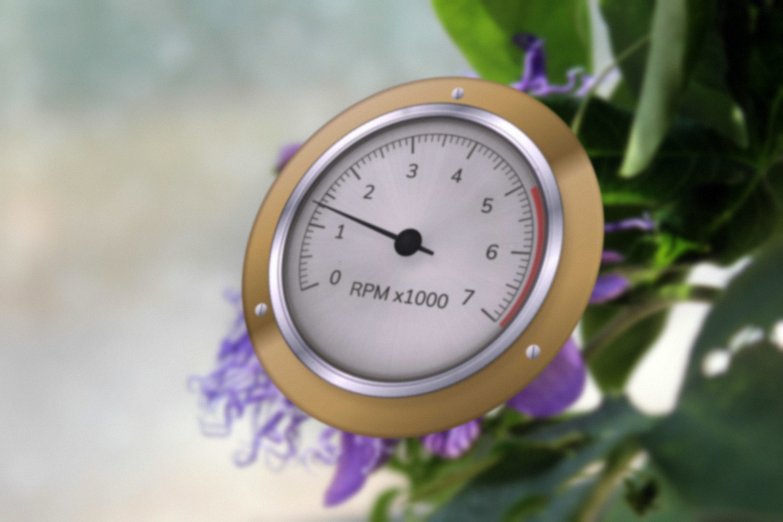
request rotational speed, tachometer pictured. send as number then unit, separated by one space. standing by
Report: 1300 rpm
